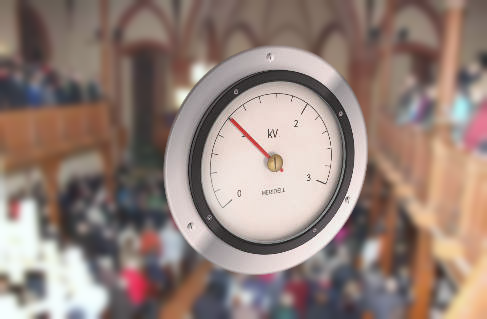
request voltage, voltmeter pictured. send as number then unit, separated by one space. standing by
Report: 1 kV
